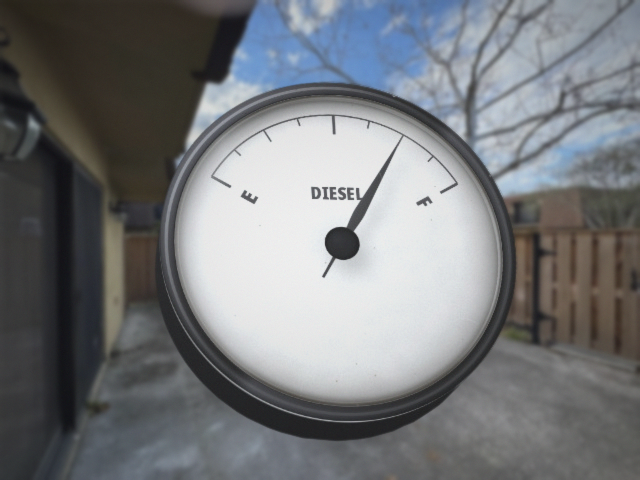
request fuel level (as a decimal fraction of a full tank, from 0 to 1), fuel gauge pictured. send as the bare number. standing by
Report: 0.75
